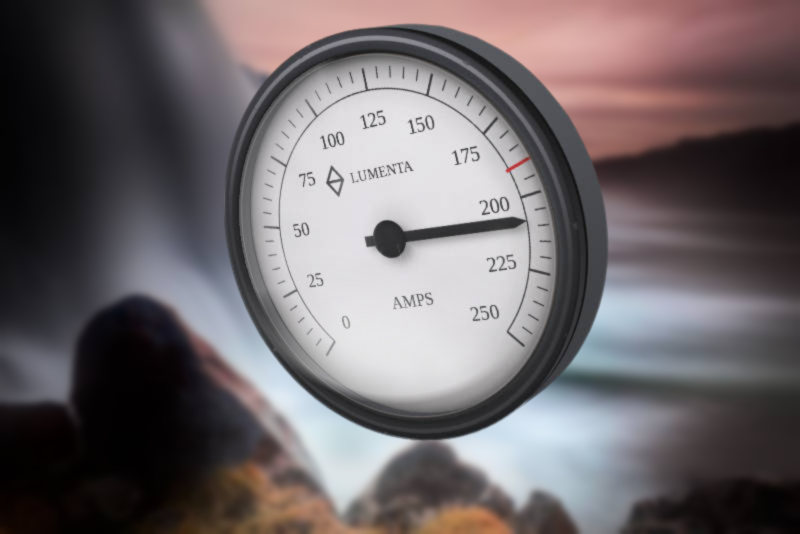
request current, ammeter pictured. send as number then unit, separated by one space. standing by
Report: 207.5 A
